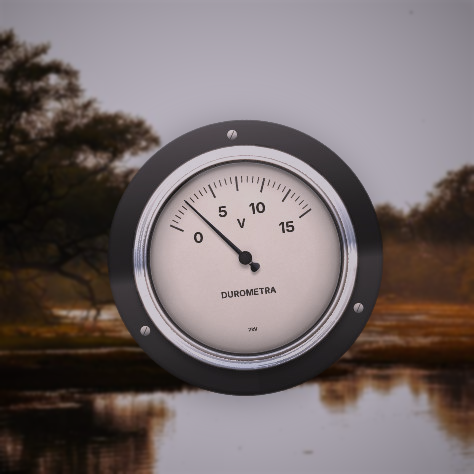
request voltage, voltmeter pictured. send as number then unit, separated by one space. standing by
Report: 2.5 V
